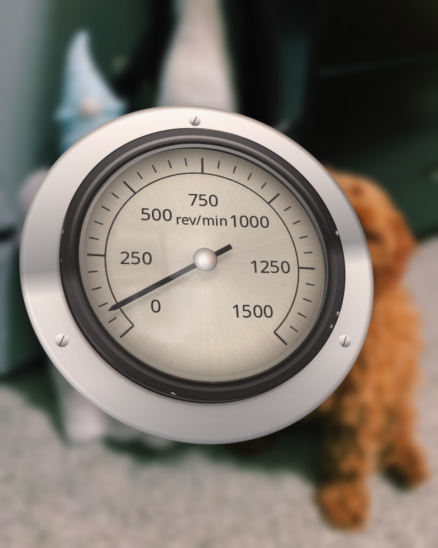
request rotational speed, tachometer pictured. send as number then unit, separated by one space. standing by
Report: 75 rpm
